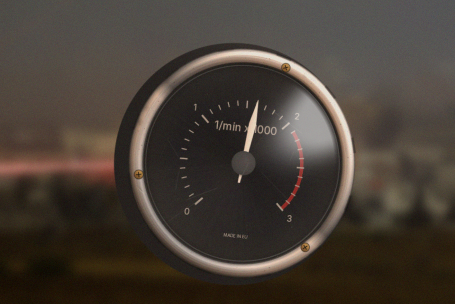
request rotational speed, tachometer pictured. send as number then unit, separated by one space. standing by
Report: 1600 rpm
